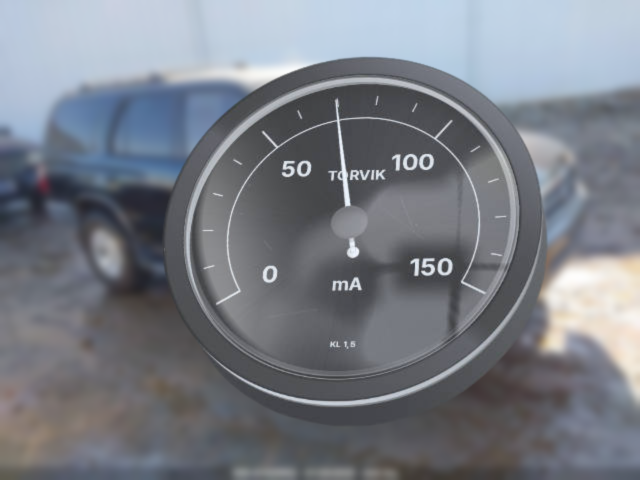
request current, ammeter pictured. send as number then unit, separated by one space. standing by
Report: 70 mA
